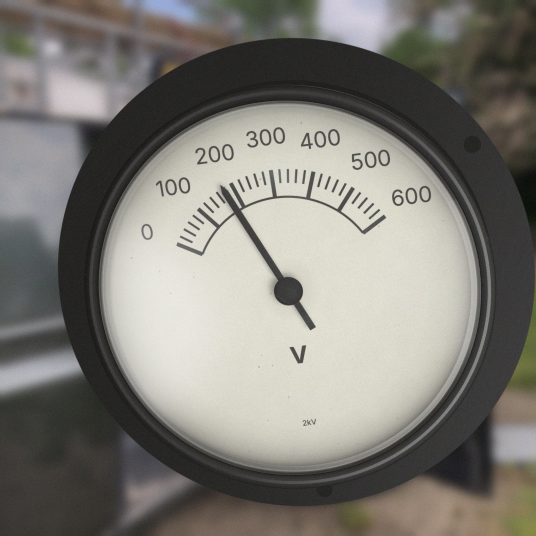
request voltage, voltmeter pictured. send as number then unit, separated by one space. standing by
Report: 180 V
